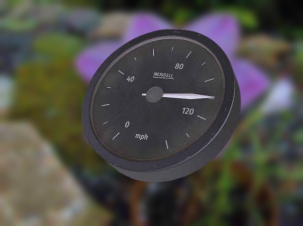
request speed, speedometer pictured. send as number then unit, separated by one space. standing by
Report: 110 mph
